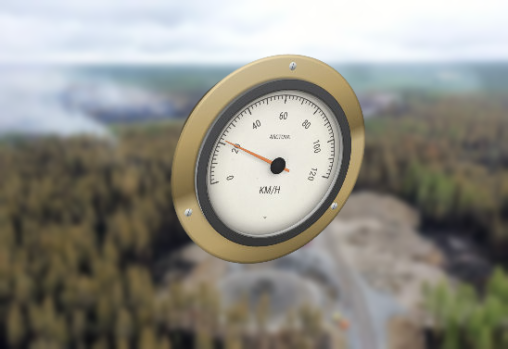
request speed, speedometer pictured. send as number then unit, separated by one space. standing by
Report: 22 km/h
